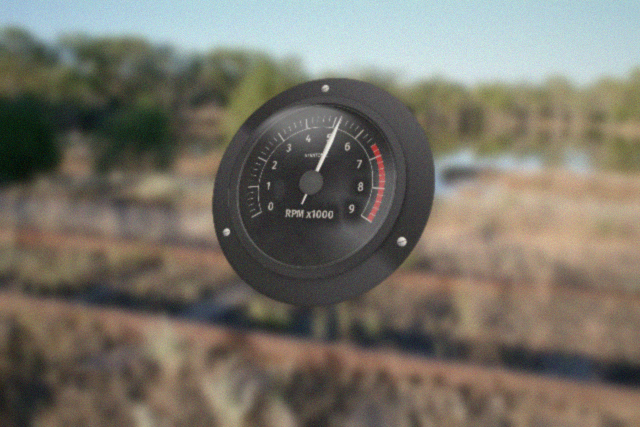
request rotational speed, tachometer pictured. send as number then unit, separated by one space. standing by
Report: 5200 rpm
